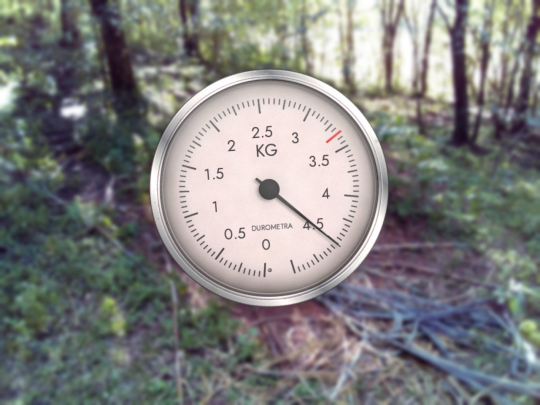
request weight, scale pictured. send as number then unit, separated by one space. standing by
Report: 4.5 kg
